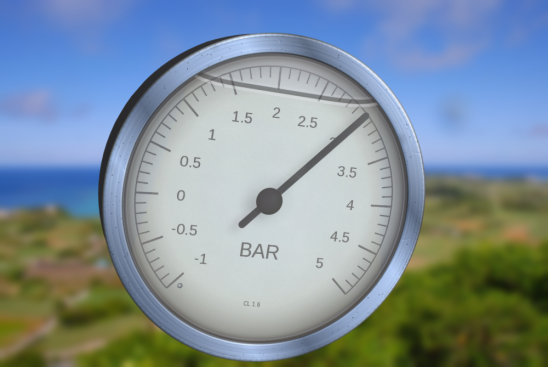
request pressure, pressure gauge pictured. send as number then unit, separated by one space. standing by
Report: 3 bar
